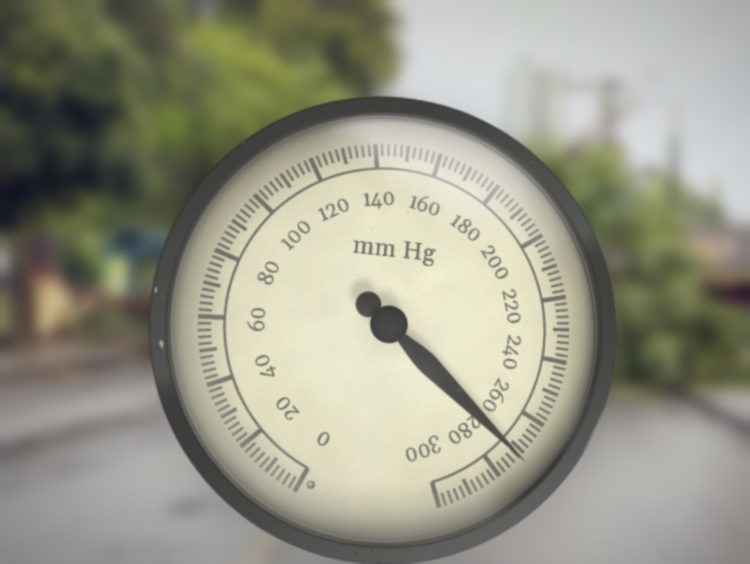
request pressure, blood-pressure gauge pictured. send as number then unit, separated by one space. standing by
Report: 272 mmHg
